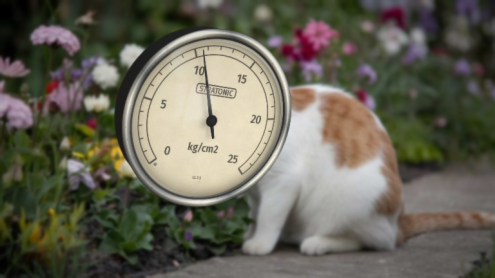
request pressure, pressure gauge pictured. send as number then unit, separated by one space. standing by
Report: 10.5 kg/cm²
